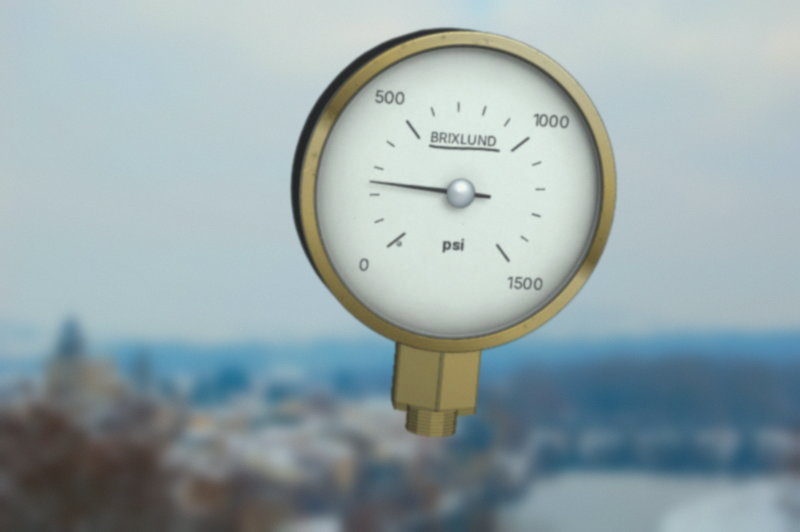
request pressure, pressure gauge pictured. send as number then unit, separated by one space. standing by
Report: 250 psi
